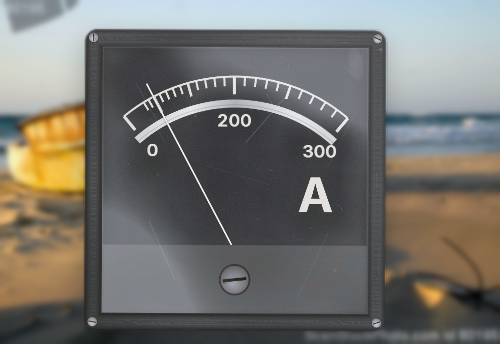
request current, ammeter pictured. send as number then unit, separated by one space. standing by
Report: 100 A
